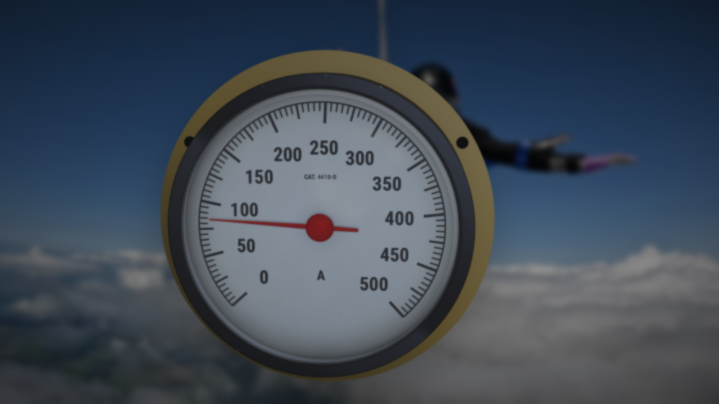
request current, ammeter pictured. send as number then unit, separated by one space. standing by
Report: 85 A
